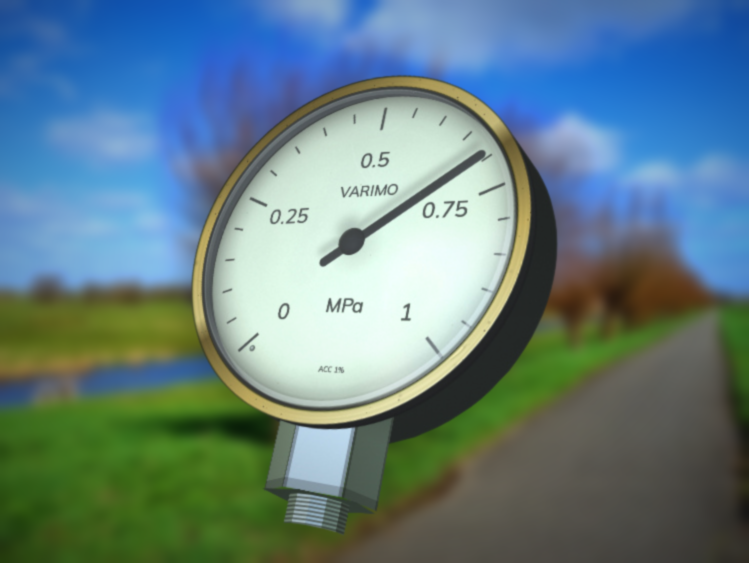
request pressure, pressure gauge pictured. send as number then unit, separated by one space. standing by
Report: 0.7 MPa
